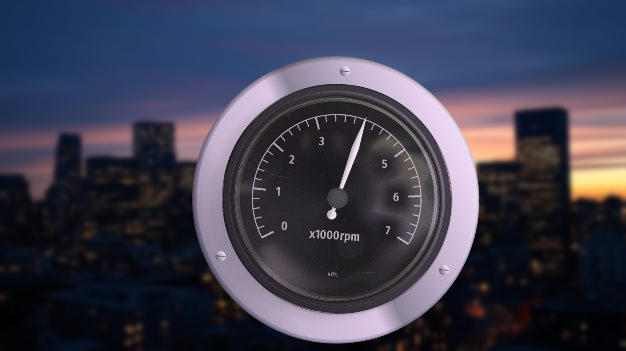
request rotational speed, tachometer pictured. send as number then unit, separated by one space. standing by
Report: 4000 rpm
